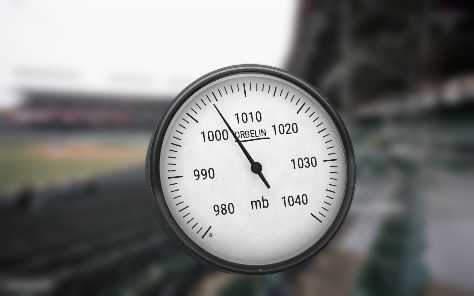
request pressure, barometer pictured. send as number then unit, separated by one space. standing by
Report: 1004 mbar
